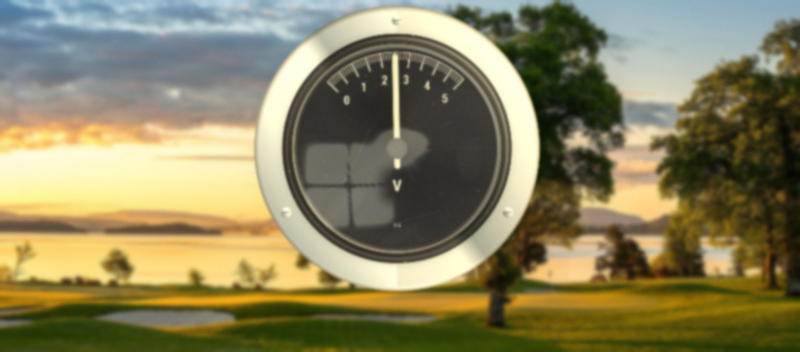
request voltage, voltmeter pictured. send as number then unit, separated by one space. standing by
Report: 2.5 V
